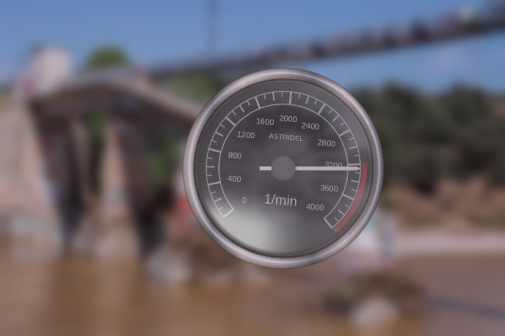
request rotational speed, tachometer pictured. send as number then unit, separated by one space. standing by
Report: 3250 rpm
